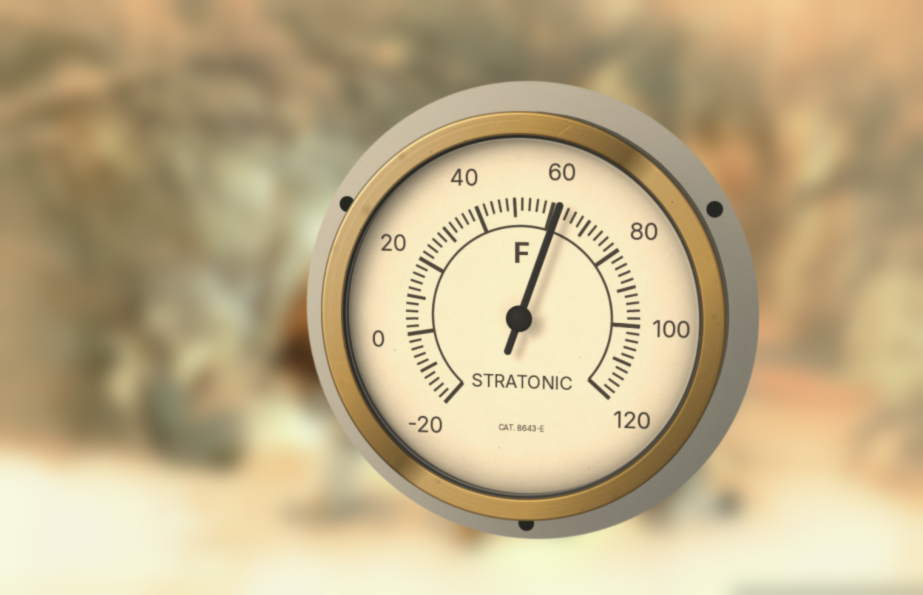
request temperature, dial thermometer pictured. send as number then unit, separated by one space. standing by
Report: 62 °F
